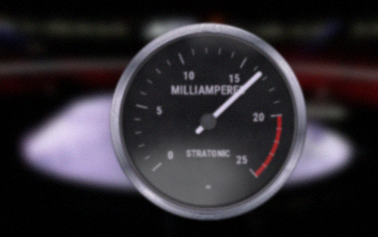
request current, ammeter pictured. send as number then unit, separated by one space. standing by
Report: 16.5 mA
